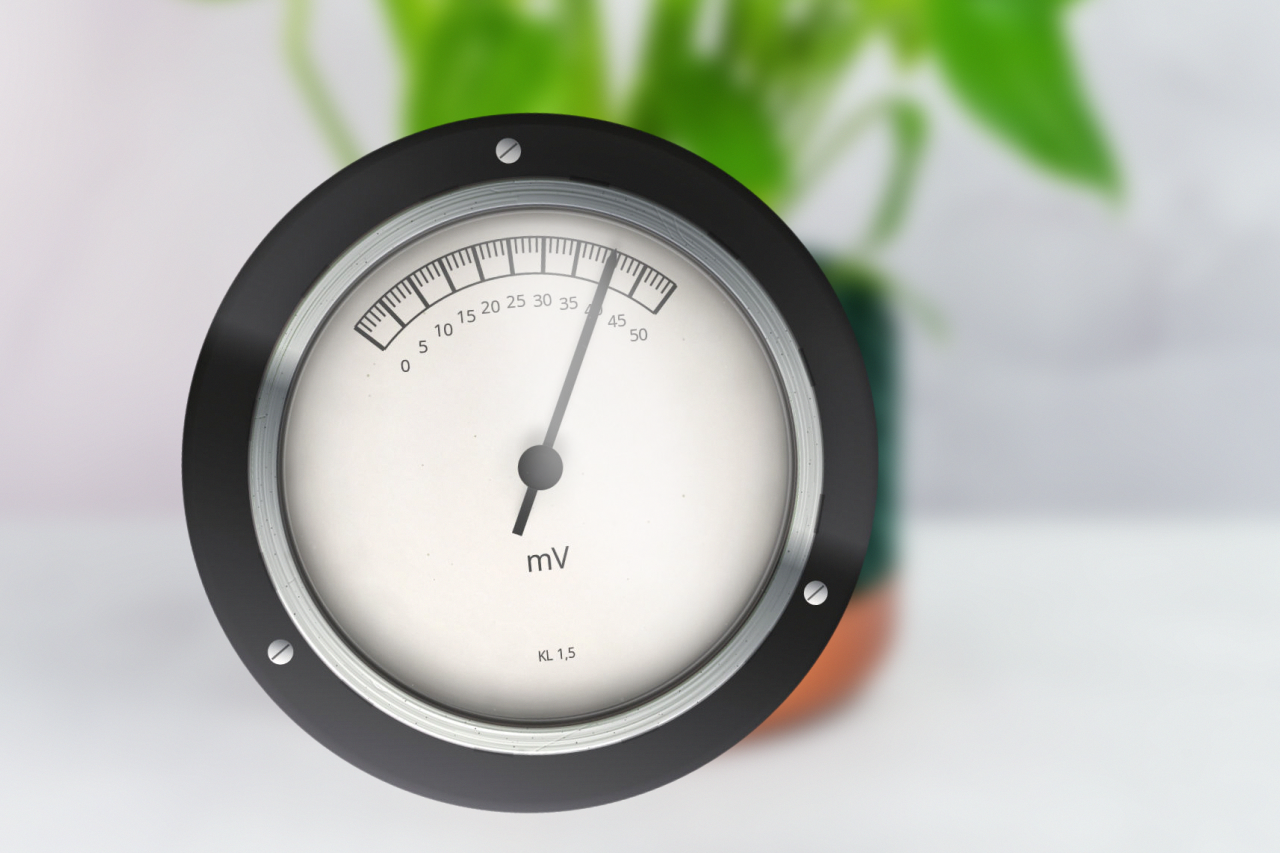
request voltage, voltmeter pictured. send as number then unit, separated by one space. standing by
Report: 40 mV
